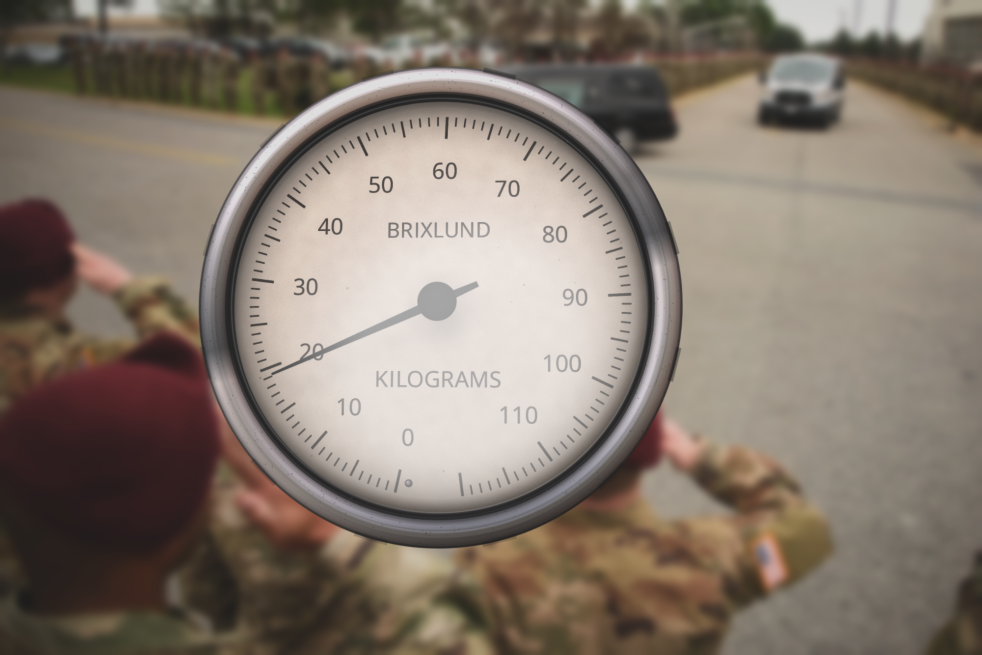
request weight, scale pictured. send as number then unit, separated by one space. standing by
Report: 19 kg
